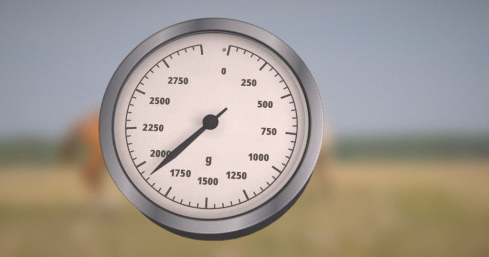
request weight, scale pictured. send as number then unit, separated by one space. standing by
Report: 1900 g
